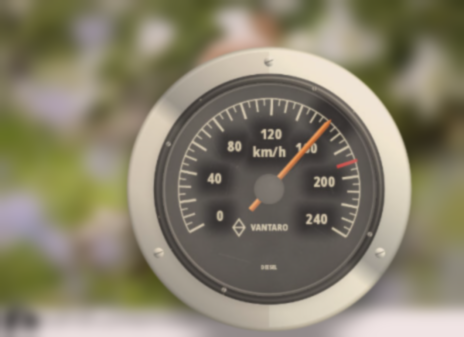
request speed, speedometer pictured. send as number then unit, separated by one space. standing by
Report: 160 km/h
